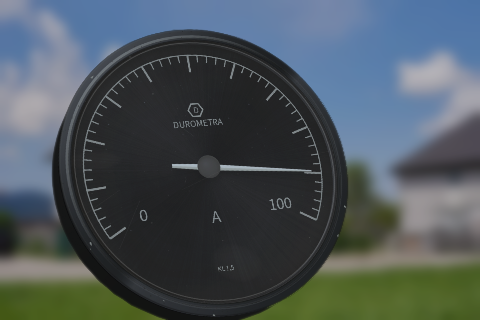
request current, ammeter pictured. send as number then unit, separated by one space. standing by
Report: 90 A
